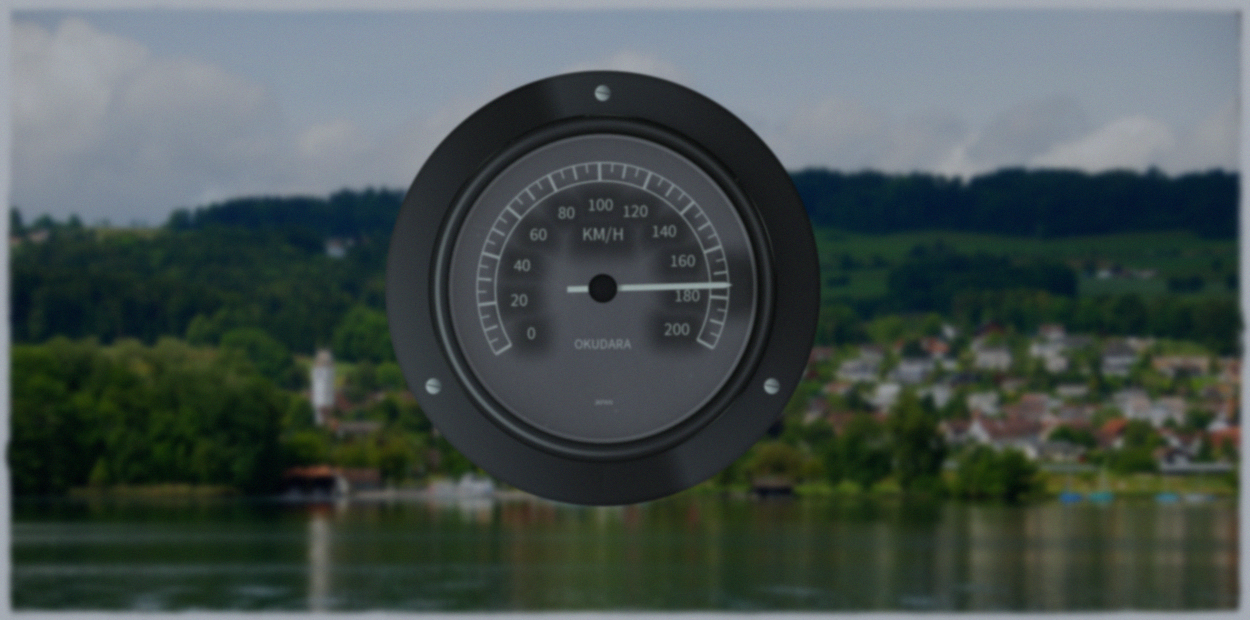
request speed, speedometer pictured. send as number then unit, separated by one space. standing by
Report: 175 km/h
